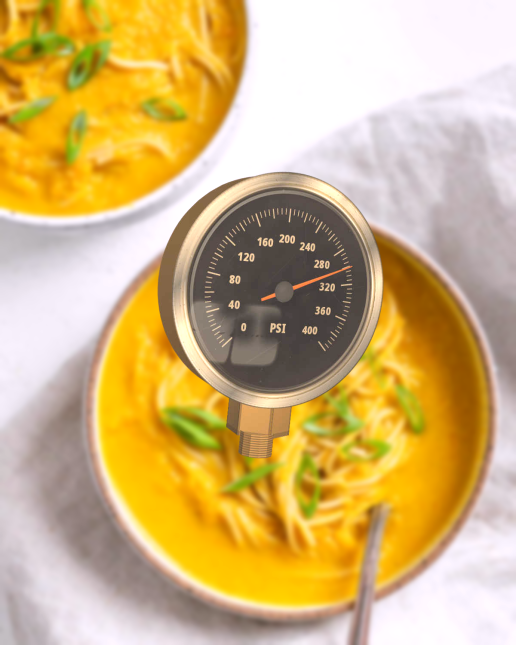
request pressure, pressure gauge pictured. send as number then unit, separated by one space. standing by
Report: 300 psi
